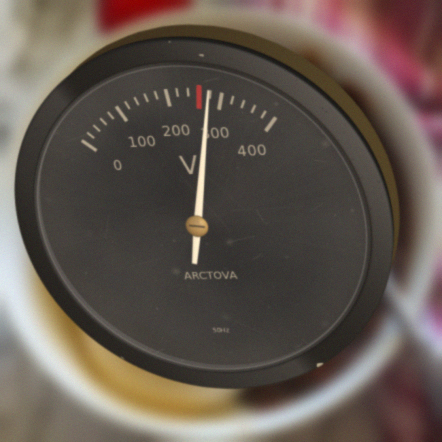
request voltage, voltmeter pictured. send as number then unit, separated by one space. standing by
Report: 280 V
